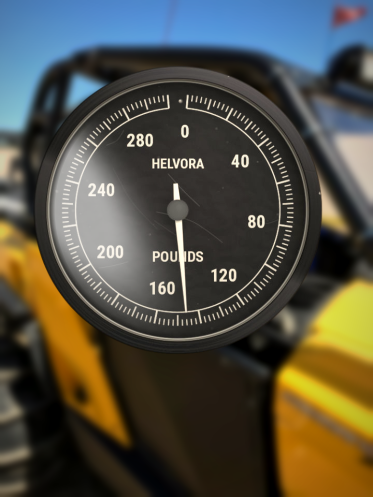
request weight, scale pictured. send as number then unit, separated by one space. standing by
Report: 146 lb
